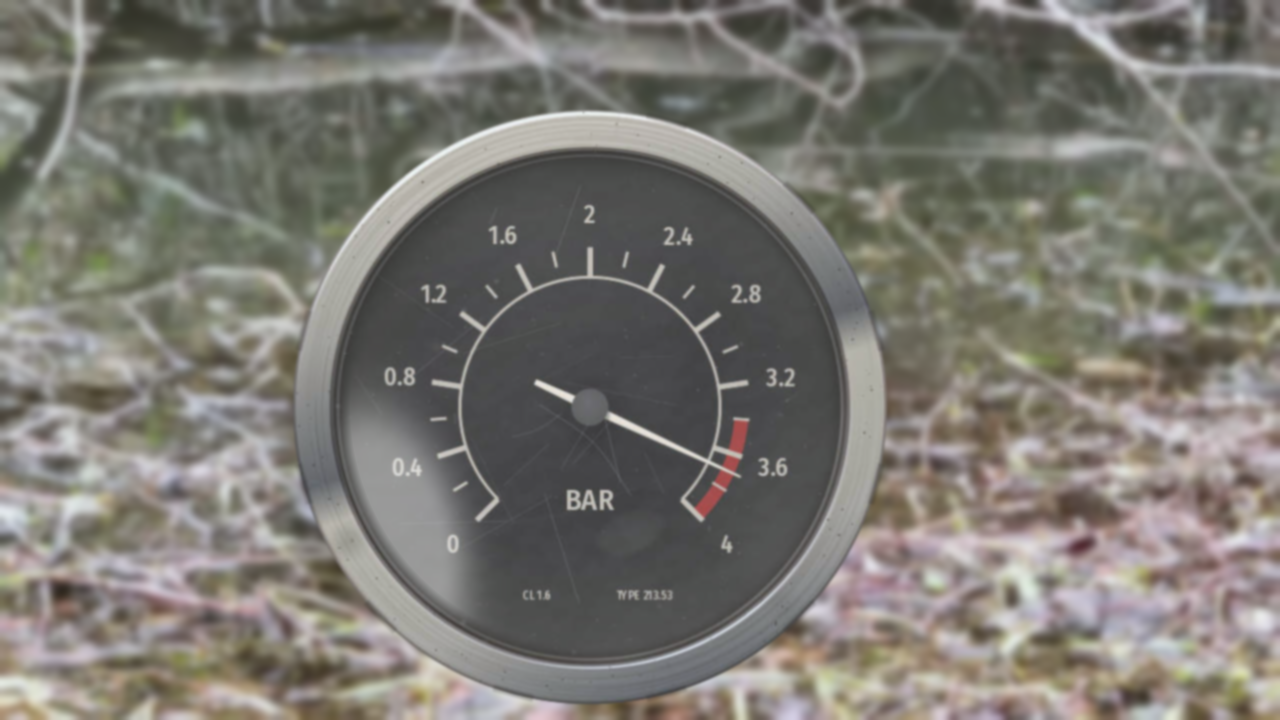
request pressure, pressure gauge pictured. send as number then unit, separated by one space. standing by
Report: 3.7 bar
